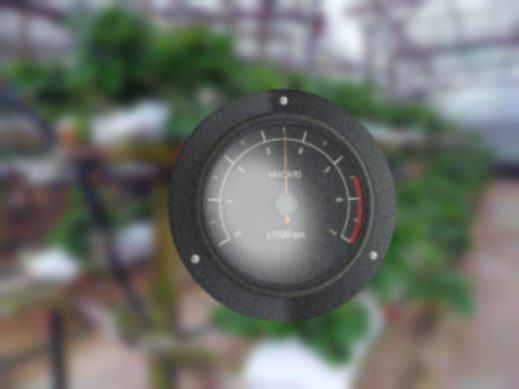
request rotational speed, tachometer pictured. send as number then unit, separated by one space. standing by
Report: 3500 rpm
